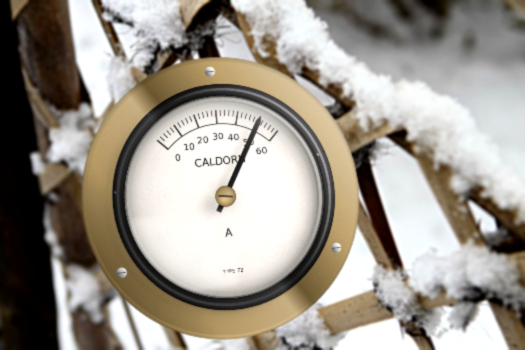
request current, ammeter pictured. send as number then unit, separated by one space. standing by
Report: 50 A
